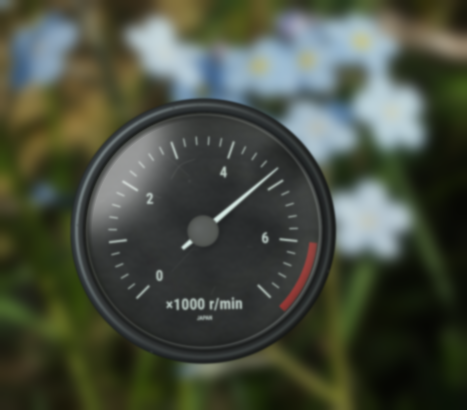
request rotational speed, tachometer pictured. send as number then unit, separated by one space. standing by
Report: 4800 rpm
